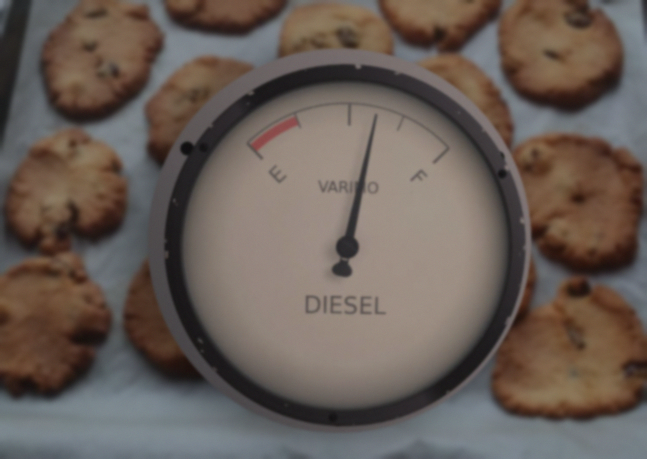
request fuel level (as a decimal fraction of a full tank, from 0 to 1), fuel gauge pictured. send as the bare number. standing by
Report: 0.625
